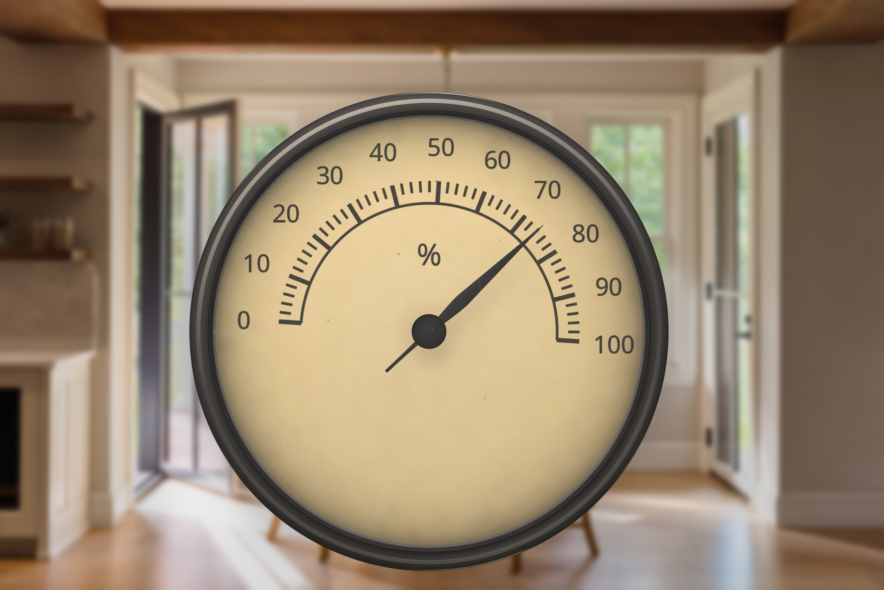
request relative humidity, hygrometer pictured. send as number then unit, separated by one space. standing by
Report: 74 %
